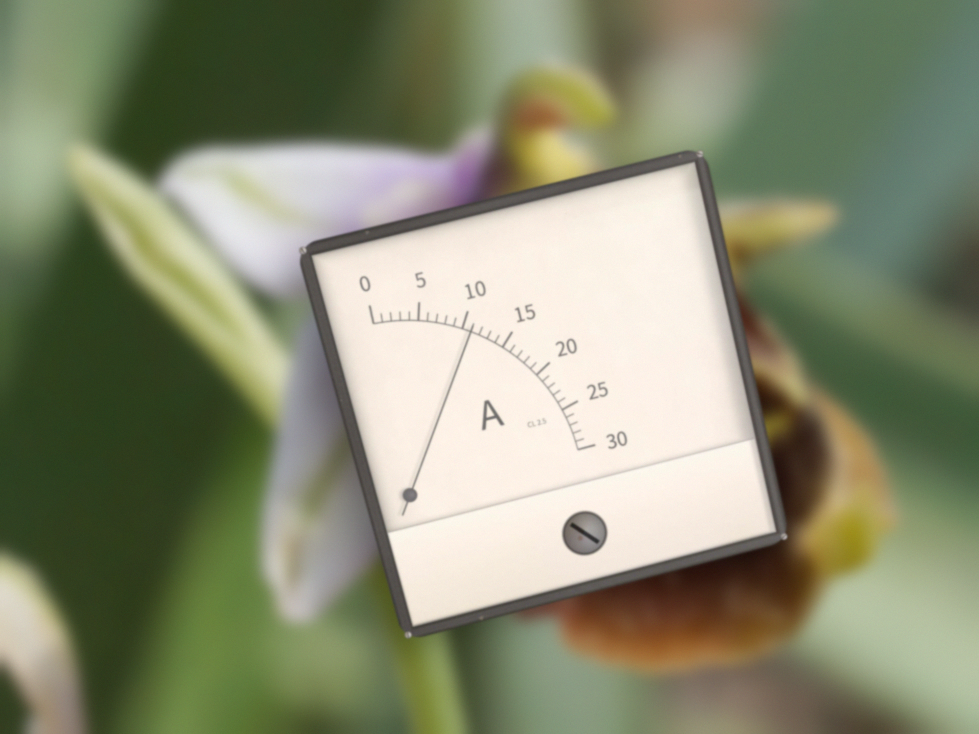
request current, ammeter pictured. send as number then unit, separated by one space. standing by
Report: 11 A
